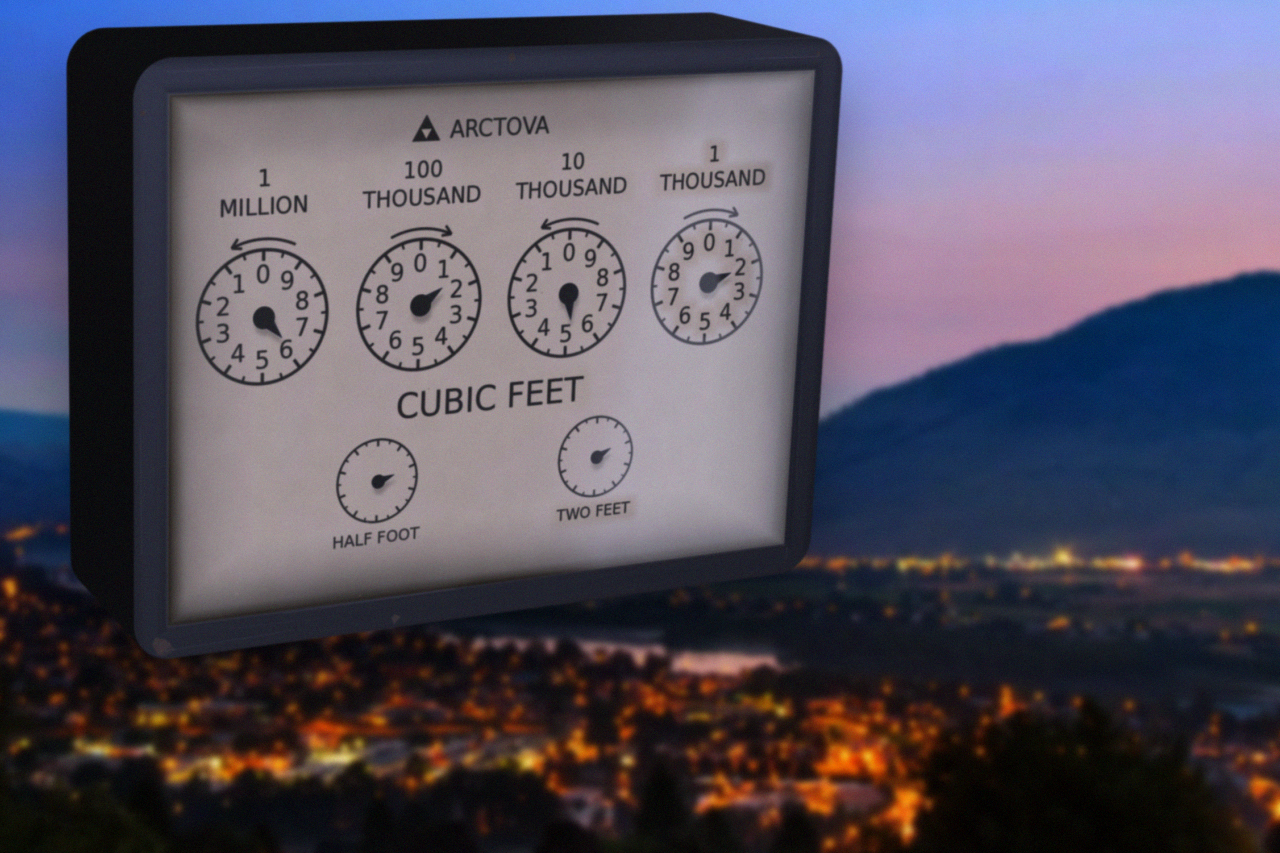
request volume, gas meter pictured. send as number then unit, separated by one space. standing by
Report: 615200 ft³
